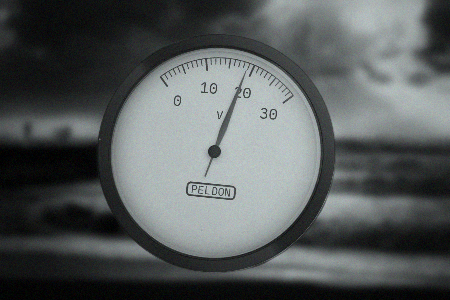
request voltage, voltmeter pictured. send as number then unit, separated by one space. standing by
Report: 19 V
